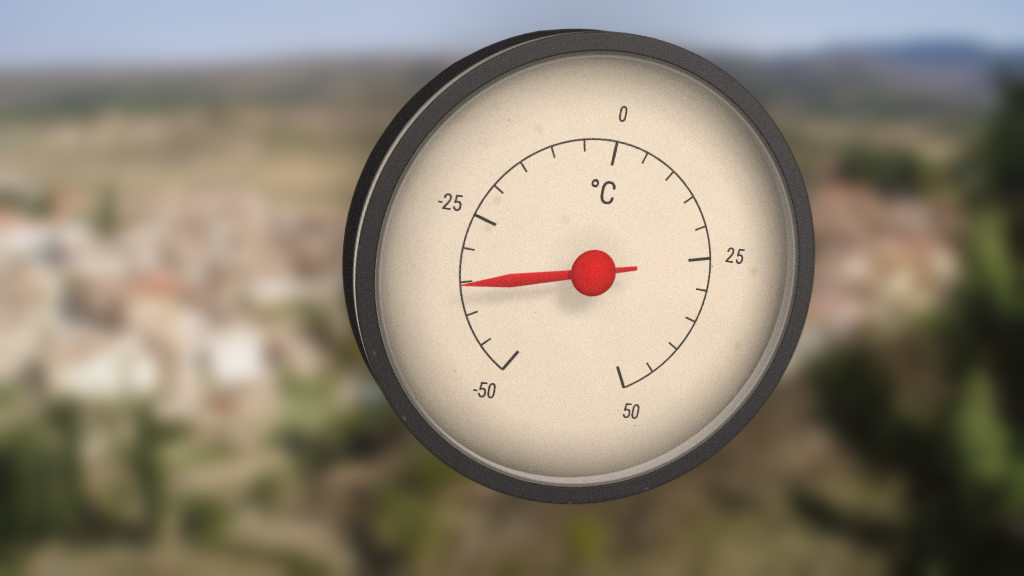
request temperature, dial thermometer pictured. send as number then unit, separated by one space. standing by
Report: -35 °C
